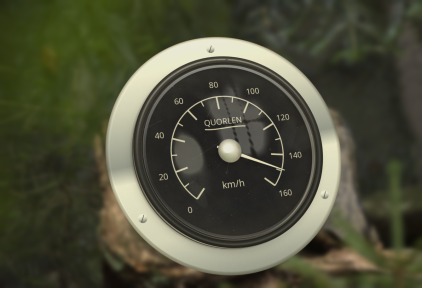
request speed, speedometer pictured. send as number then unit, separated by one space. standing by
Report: 150 km/h
